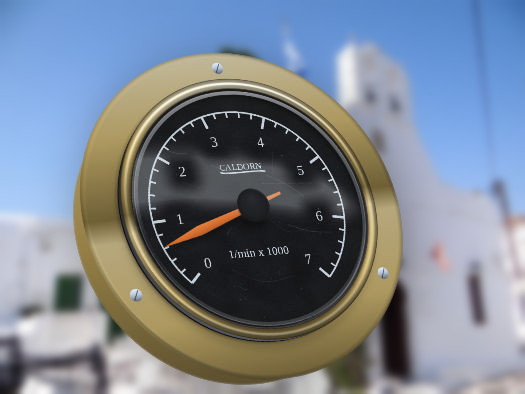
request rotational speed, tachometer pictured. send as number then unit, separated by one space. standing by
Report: 600 rpm
